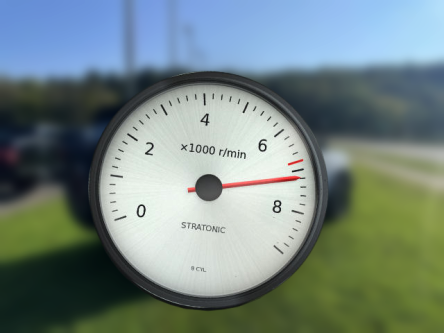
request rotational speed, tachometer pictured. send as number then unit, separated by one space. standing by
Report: 7200 rpm
